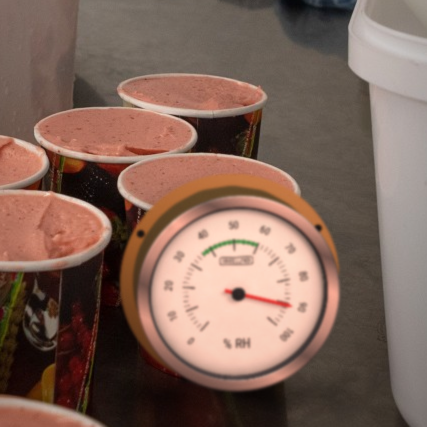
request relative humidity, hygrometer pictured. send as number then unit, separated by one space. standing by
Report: 90 %
